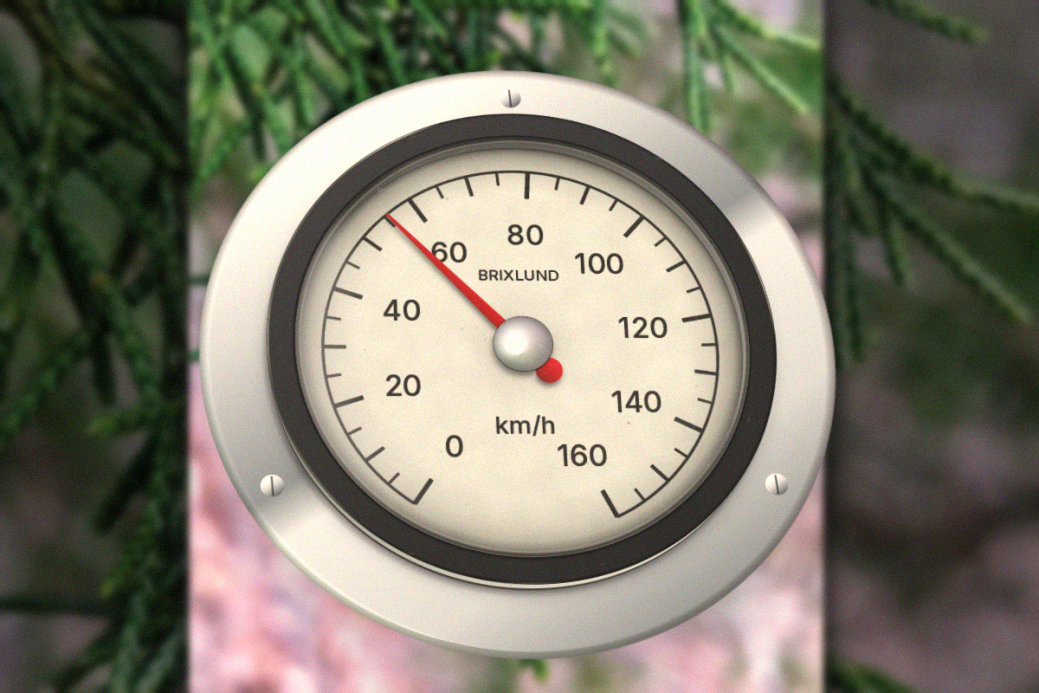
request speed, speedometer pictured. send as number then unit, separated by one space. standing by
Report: 55 km/h
